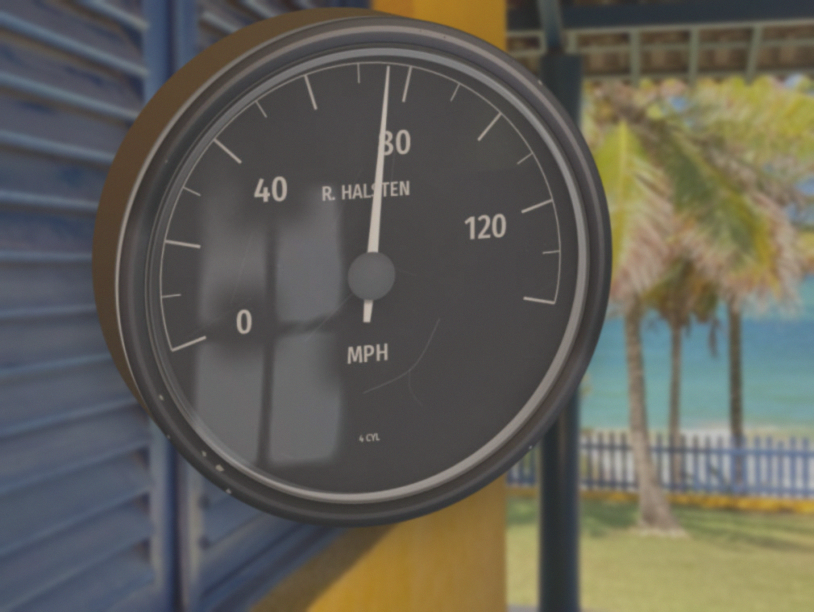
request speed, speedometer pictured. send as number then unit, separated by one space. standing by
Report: 75 mph
